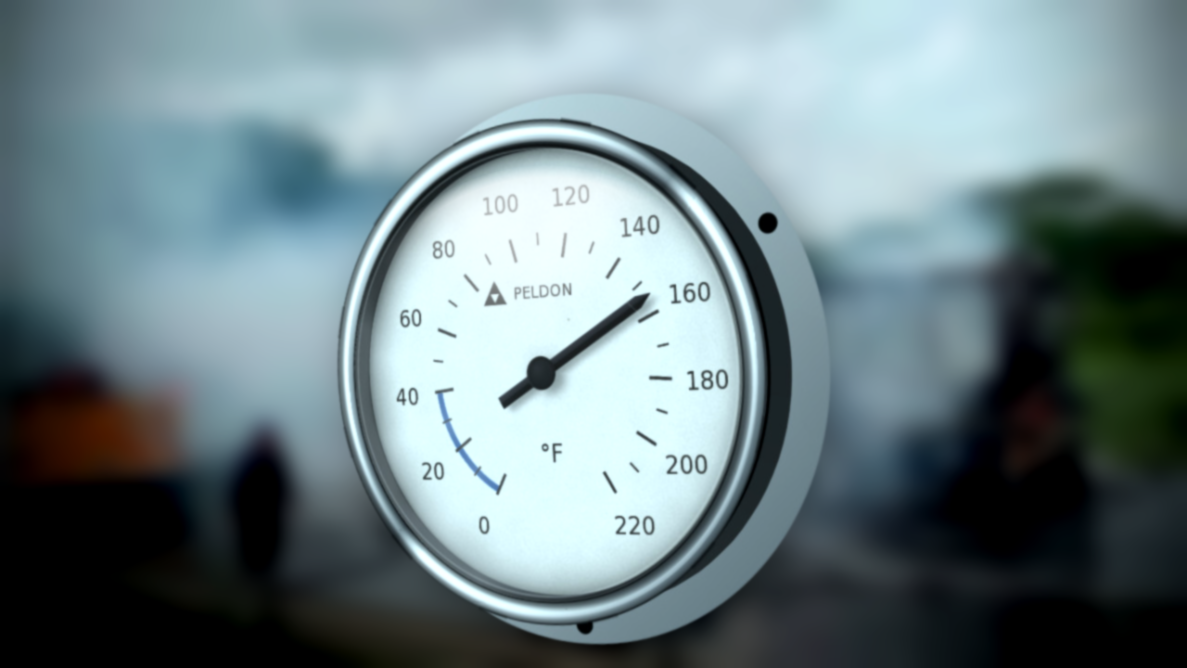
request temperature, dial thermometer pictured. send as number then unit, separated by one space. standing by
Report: 155 °F
